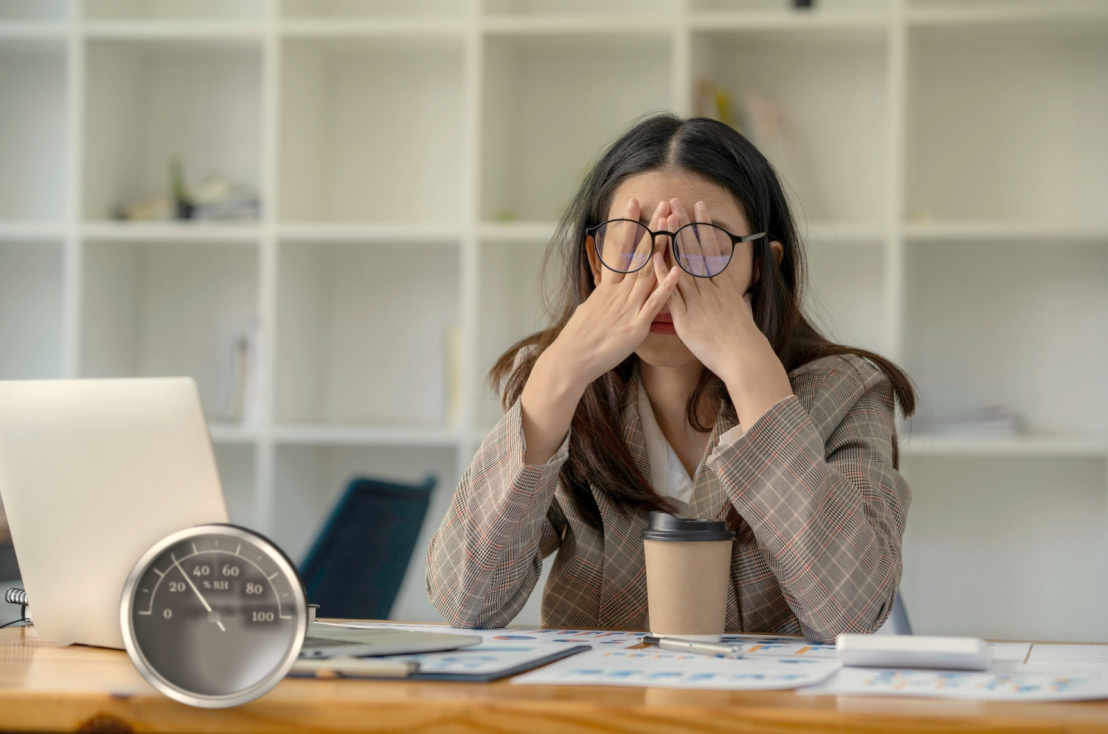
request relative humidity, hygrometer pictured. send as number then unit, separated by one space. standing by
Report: 30 %
